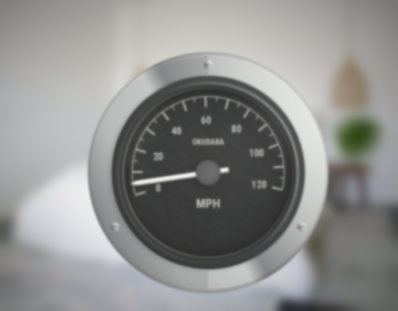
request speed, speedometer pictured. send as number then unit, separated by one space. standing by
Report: 5 mph
